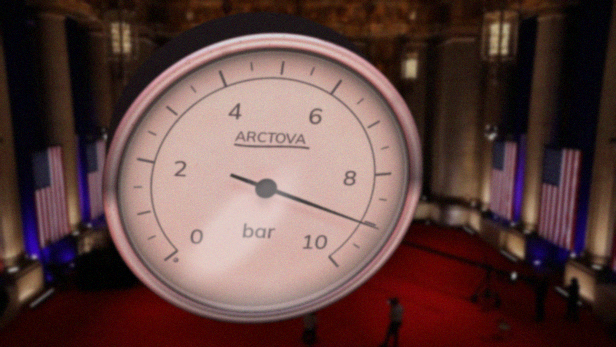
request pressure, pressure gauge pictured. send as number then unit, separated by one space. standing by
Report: 9 bar
